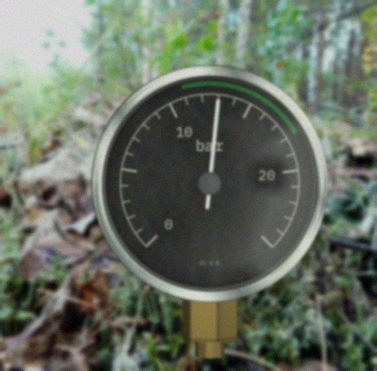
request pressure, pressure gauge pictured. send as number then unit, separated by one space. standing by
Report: 13 bar
